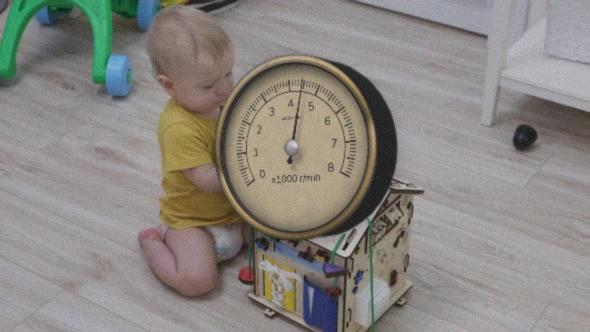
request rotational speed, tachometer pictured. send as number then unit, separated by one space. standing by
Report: 4500 rpm
